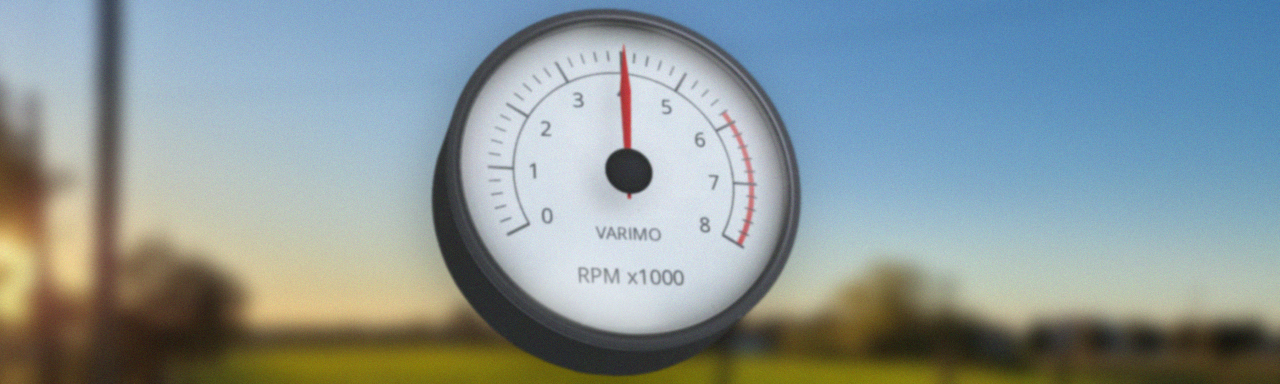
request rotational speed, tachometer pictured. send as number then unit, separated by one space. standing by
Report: 4000 rpm
